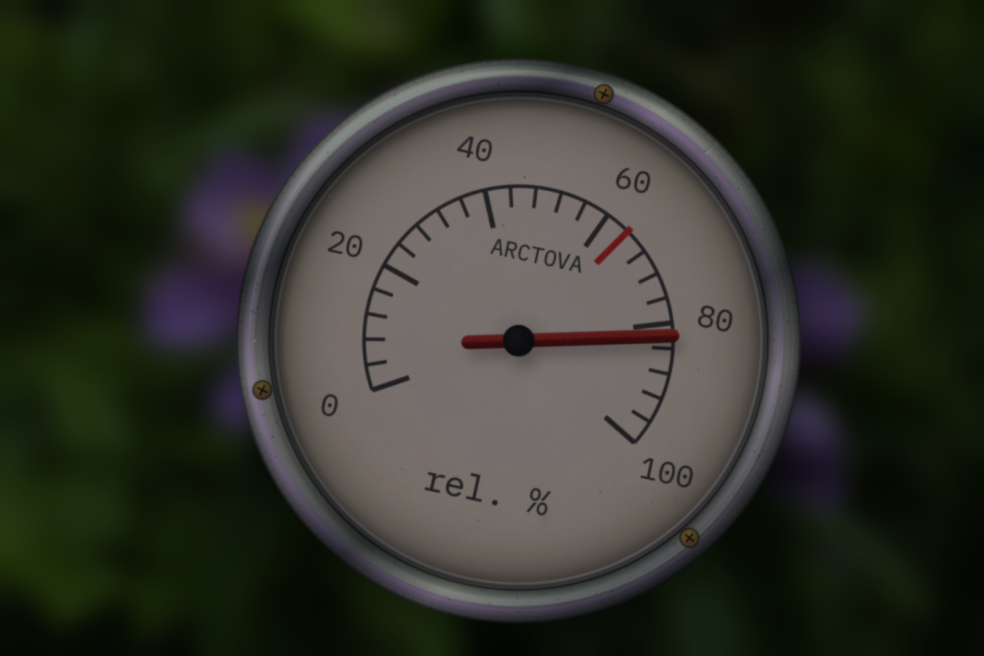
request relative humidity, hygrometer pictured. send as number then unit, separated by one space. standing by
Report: 82 %
